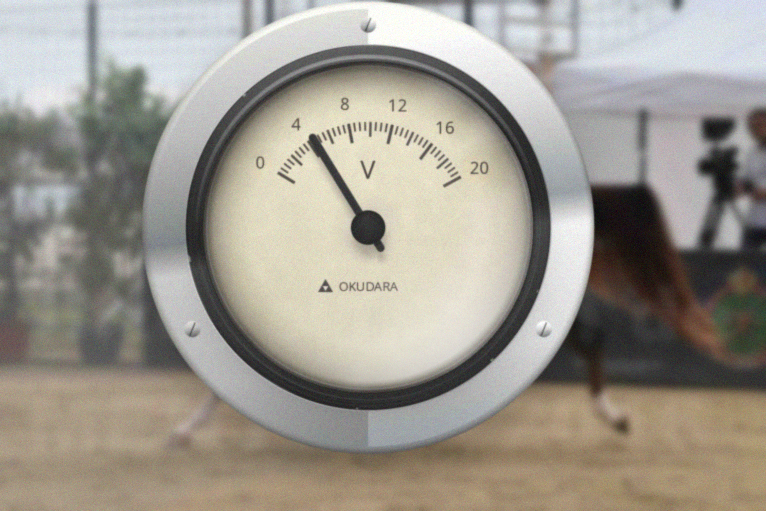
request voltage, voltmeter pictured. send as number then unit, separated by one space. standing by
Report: 4.5 V
